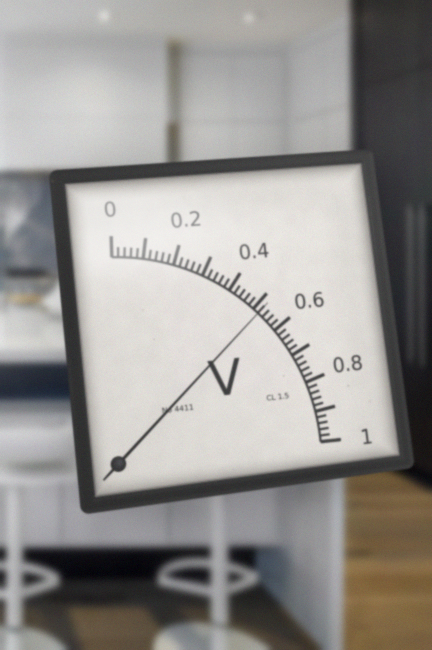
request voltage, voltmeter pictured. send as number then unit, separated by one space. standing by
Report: 0.52 V
